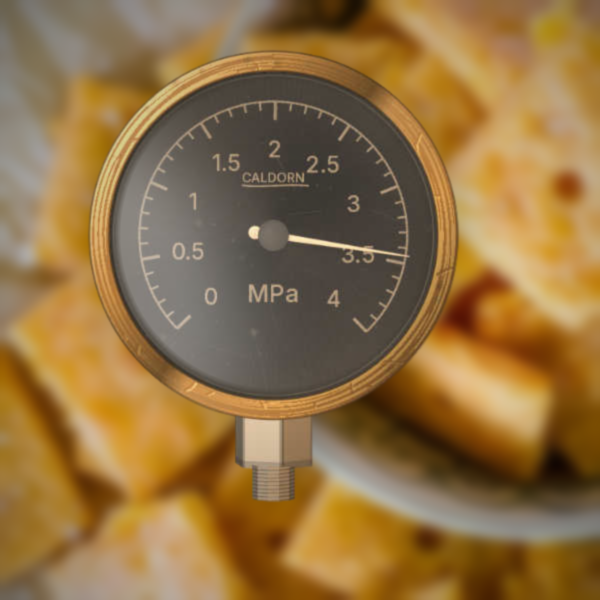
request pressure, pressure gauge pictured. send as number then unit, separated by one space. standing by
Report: 3.45 MPa
